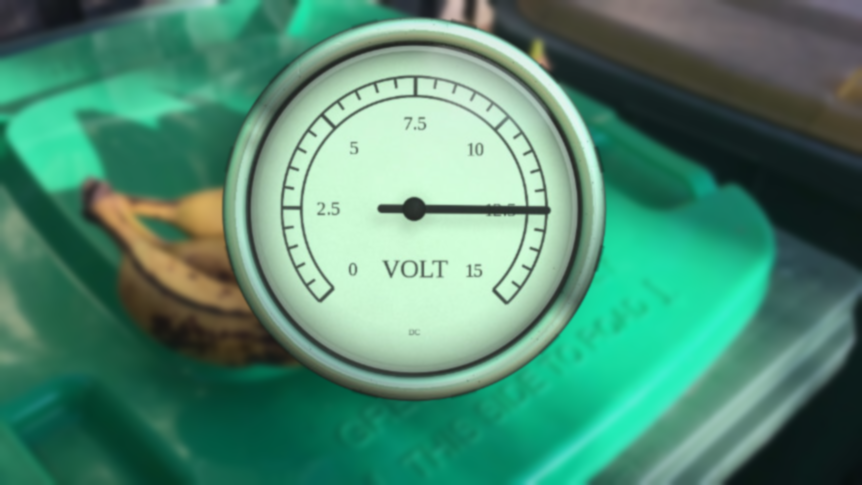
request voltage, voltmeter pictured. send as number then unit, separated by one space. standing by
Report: 12.5 V
